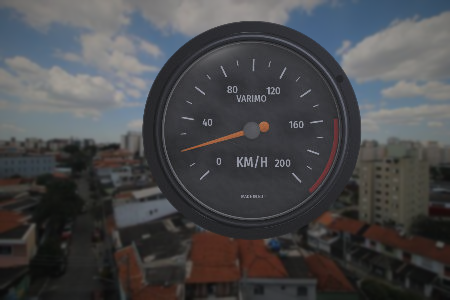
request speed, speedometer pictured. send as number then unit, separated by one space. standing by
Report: 20 km/h
